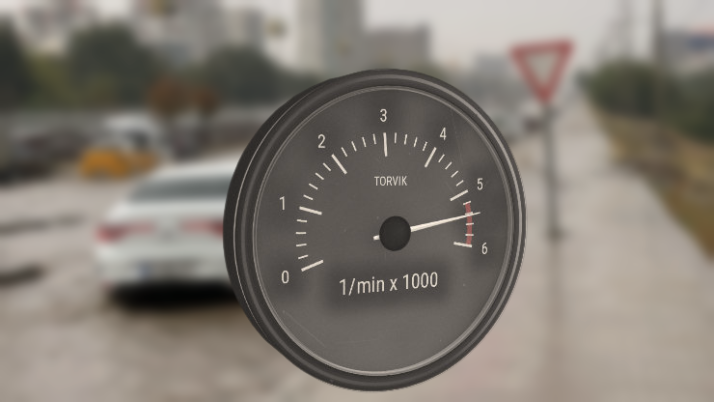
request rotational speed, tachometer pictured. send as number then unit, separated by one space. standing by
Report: 5400 rpm
